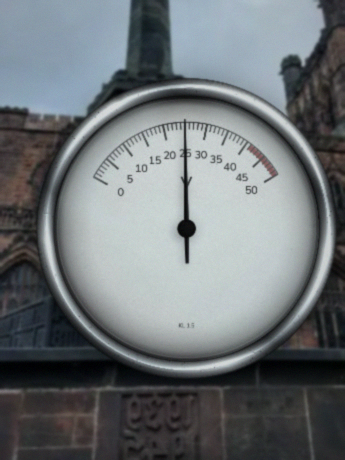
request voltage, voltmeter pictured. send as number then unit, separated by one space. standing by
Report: 25 V
